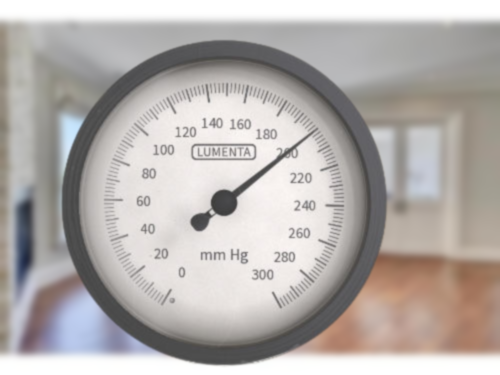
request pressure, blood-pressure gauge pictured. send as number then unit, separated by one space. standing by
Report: 200 mmHg
